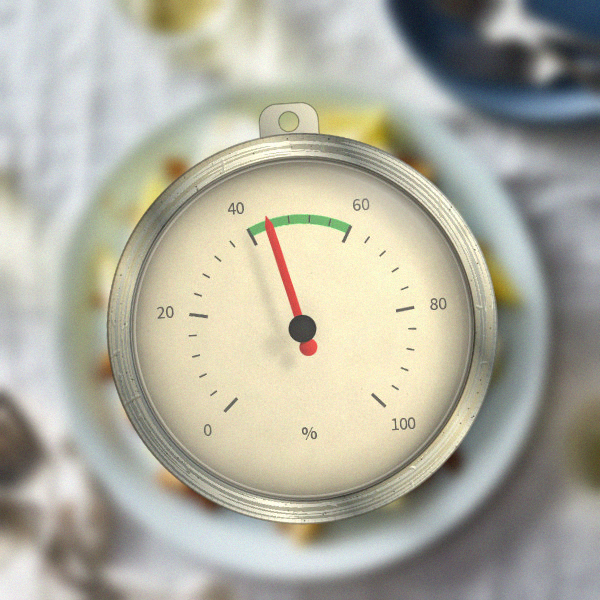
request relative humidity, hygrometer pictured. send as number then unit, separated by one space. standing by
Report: 44 %
